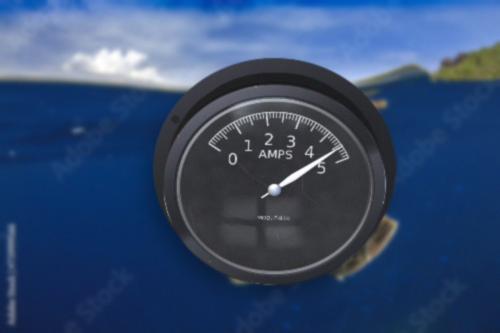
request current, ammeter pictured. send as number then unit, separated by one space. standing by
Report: 4.5 A
